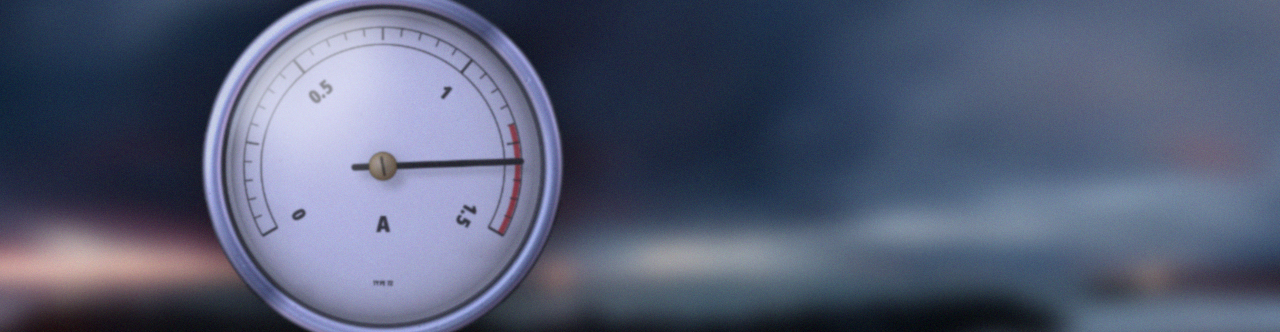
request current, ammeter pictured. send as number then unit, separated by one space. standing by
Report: 1.3 A
